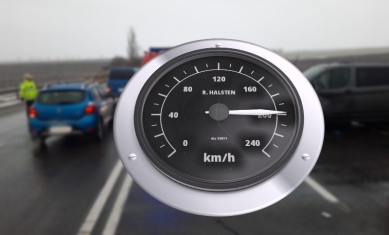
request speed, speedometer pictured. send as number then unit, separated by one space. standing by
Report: 200 km/h
